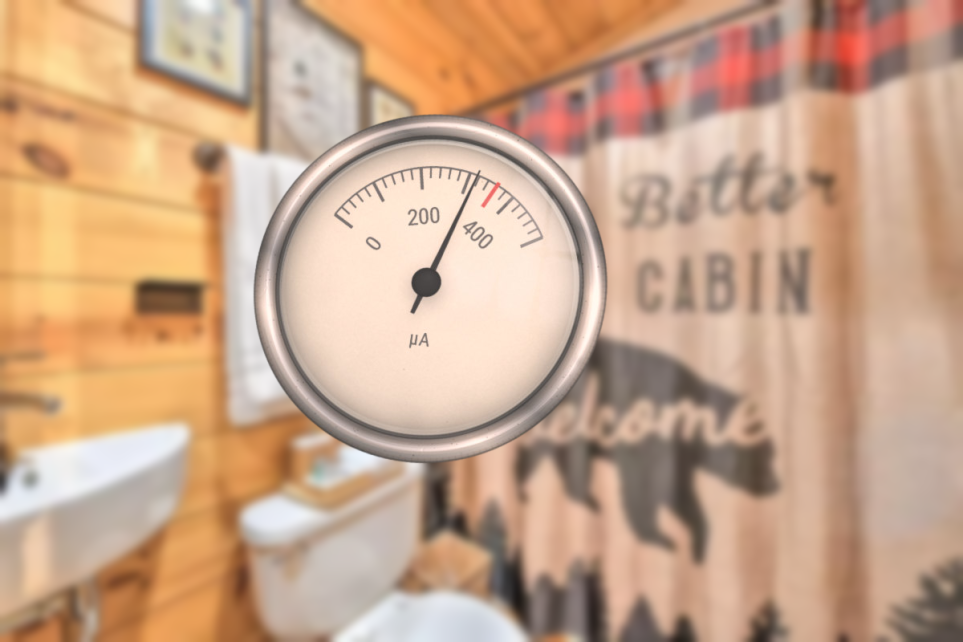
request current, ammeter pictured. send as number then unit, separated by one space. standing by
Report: 320 µA
